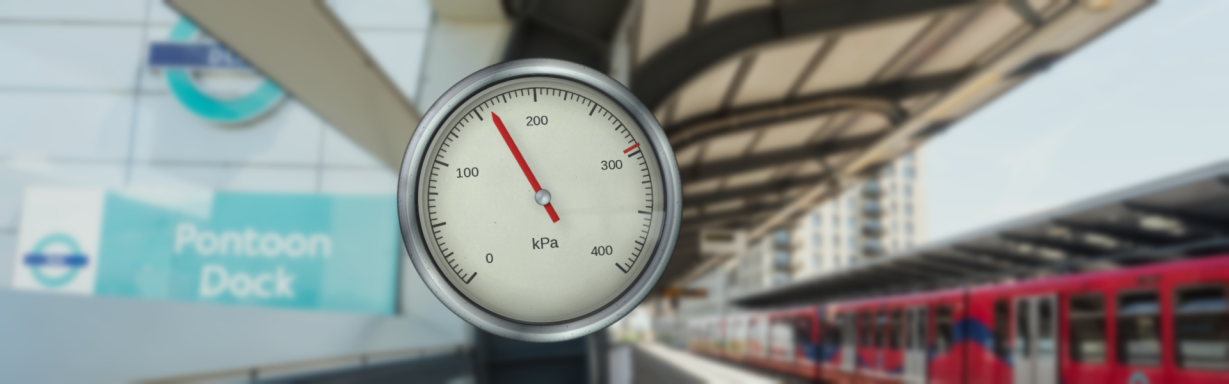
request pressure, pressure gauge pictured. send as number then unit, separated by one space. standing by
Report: 160 kPa
